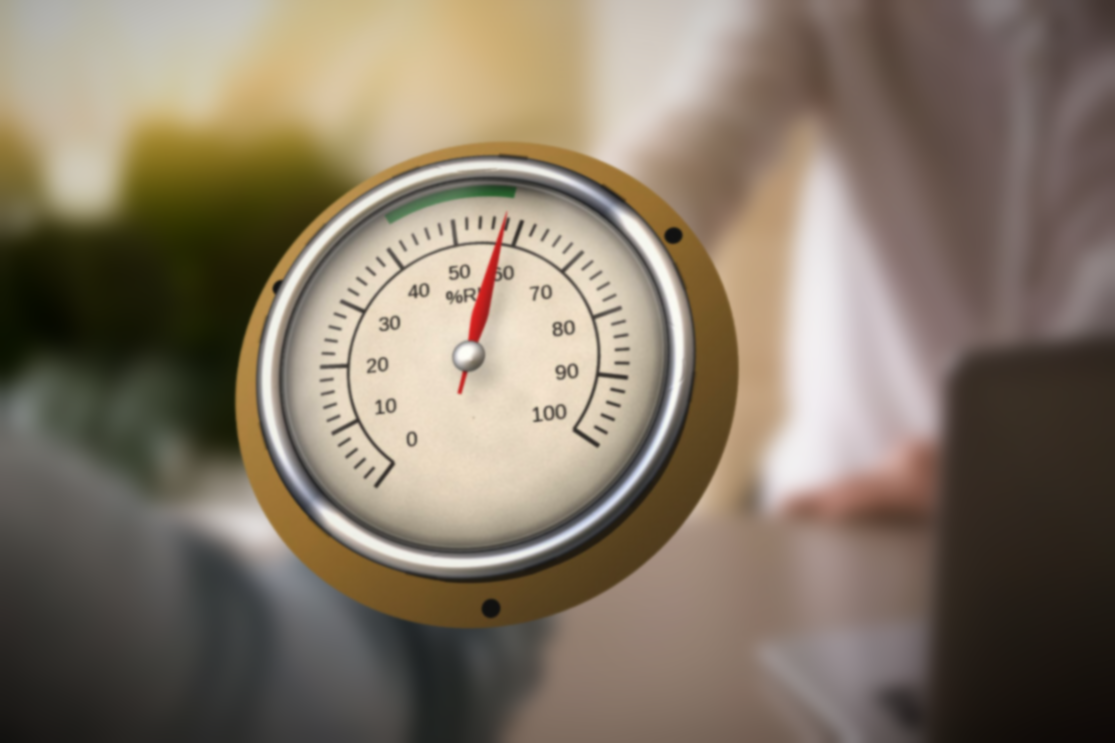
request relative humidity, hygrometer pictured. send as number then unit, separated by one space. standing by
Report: 58 %
